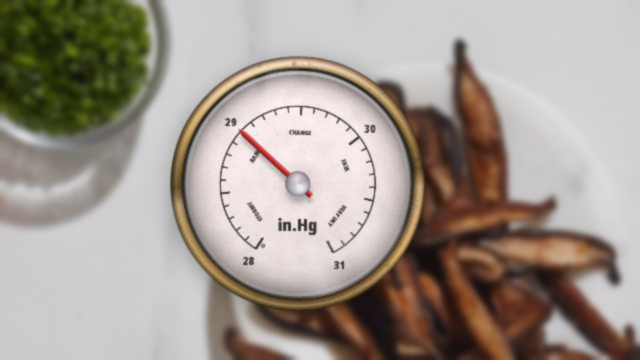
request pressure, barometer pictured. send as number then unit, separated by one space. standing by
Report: 29 inHg
